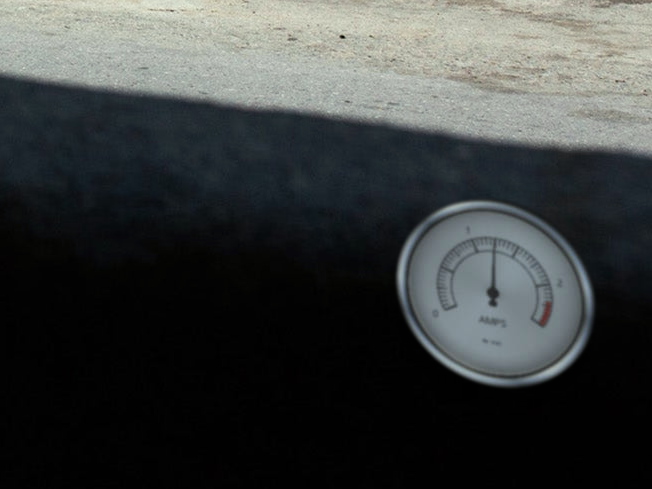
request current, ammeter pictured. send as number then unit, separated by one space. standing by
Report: 1.25 A
